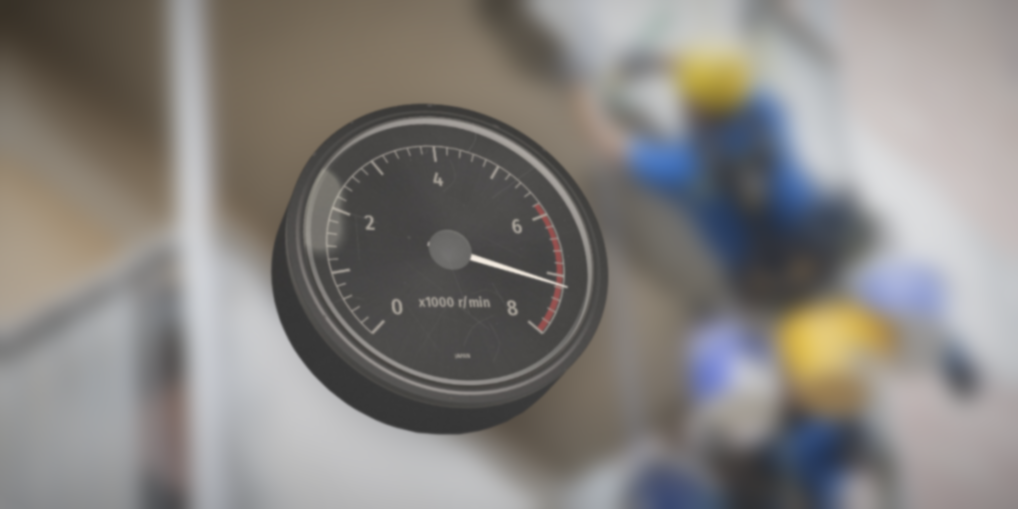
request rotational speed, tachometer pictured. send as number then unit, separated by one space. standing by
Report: 7200 rpm
